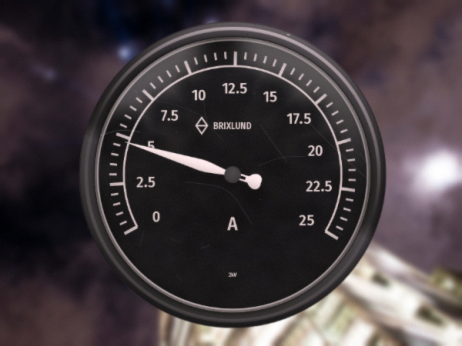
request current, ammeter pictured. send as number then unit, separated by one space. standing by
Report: 4.75 A
